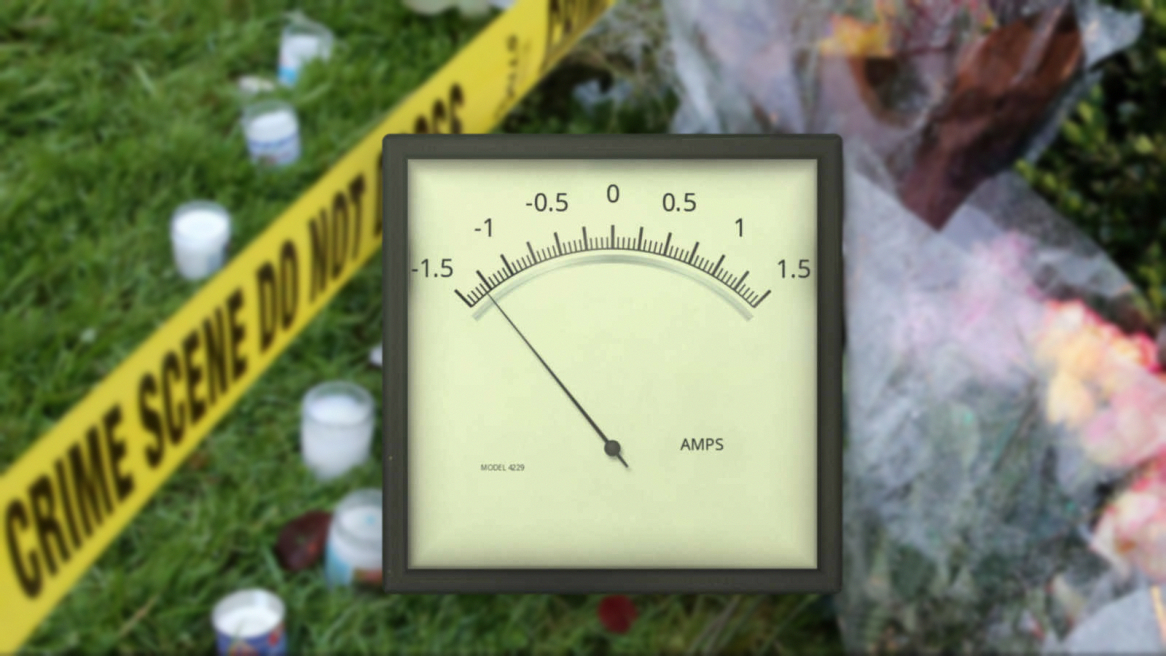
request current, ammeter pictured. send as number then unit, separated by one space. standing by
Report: -1.3 A
